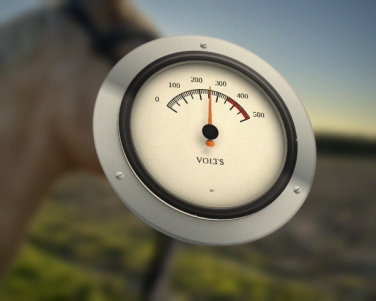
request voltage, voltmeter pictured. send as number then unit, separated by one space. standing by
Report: 250 V
